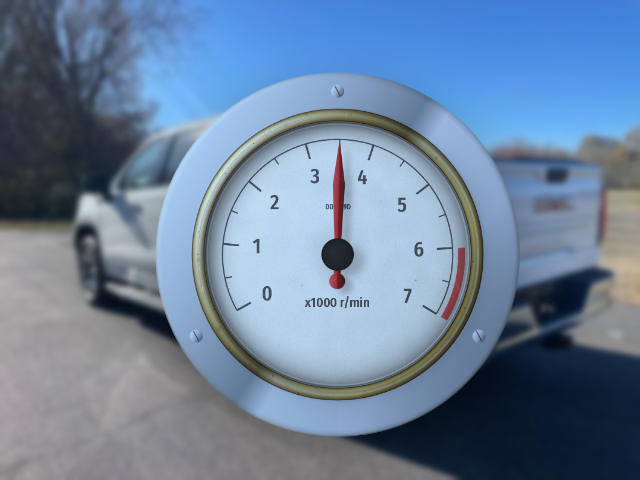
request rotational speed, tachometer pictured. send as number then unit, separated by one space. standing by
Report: 3500 rpm
